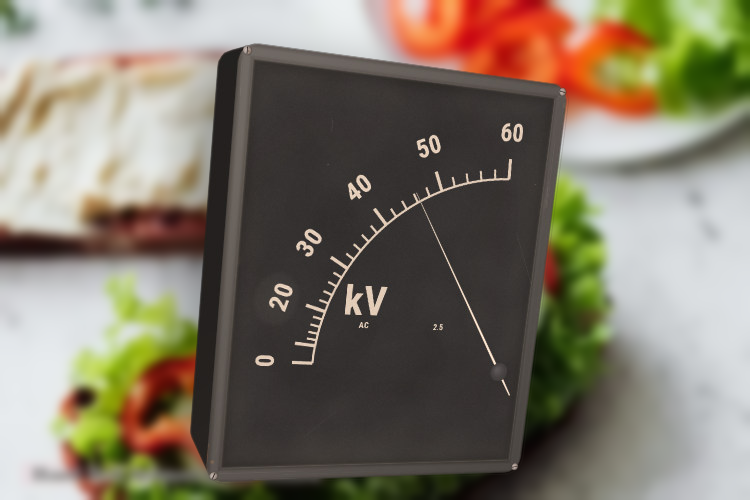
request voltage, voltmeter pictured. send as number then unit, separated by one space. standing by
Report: 46 kV
